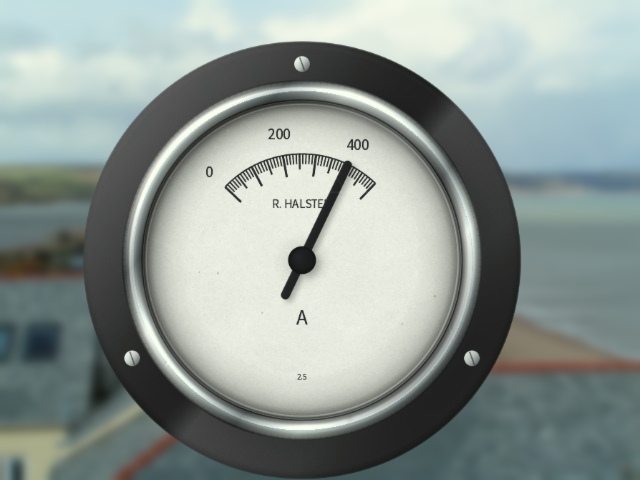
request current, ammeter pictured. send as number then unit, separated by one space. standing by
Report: 400 A
